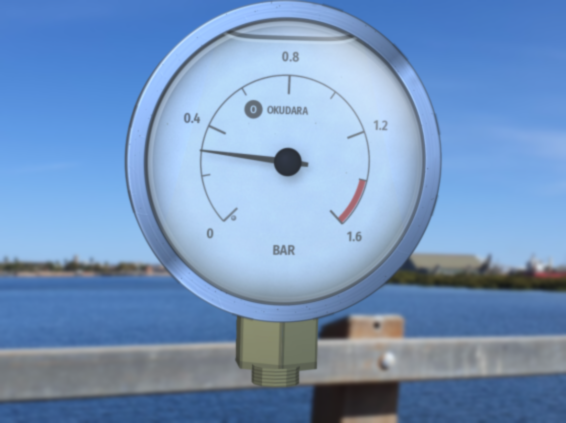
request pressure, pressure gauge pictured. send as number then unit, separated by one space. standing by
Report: 0.3 bar
